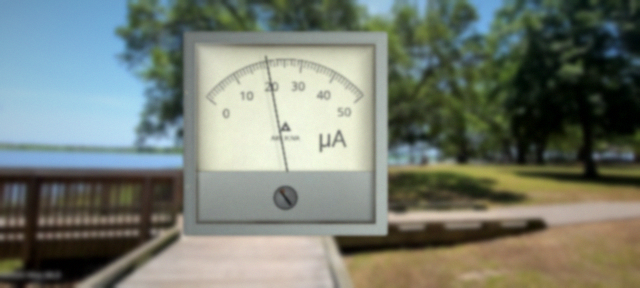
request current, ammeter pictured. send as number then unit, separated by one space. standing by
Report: 20 µA
